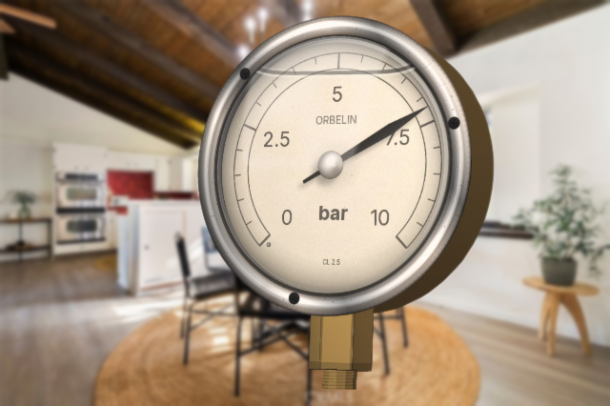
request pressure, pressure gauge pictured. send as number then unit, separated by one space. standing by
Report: 7.25 bar
